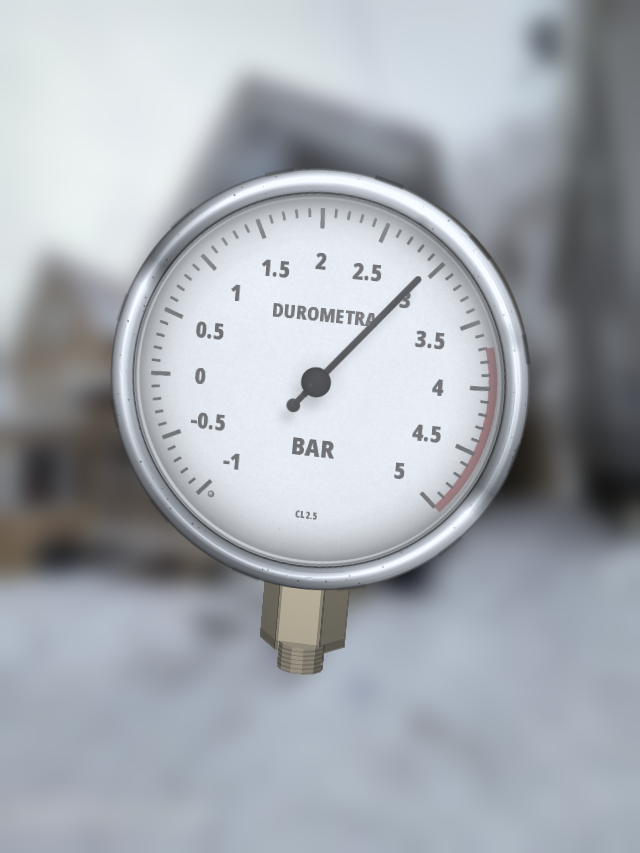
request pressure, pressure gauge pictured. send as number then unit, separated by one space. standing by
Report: 2.95 bar
